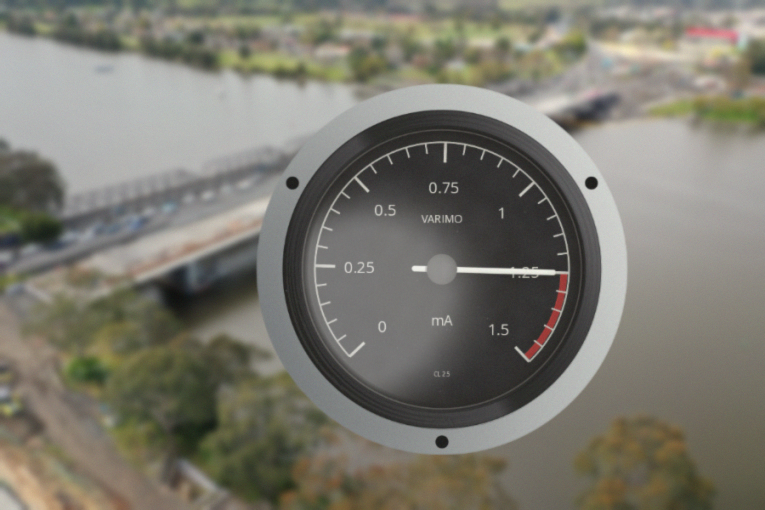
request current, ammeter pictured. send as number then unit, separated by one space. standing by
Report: 1.25 mA
